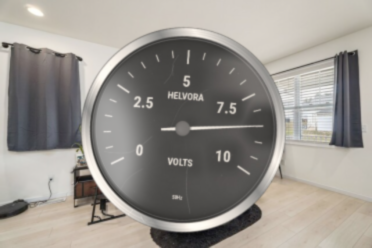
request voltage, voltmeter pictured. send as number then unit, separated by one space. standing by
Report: 8.5 V
